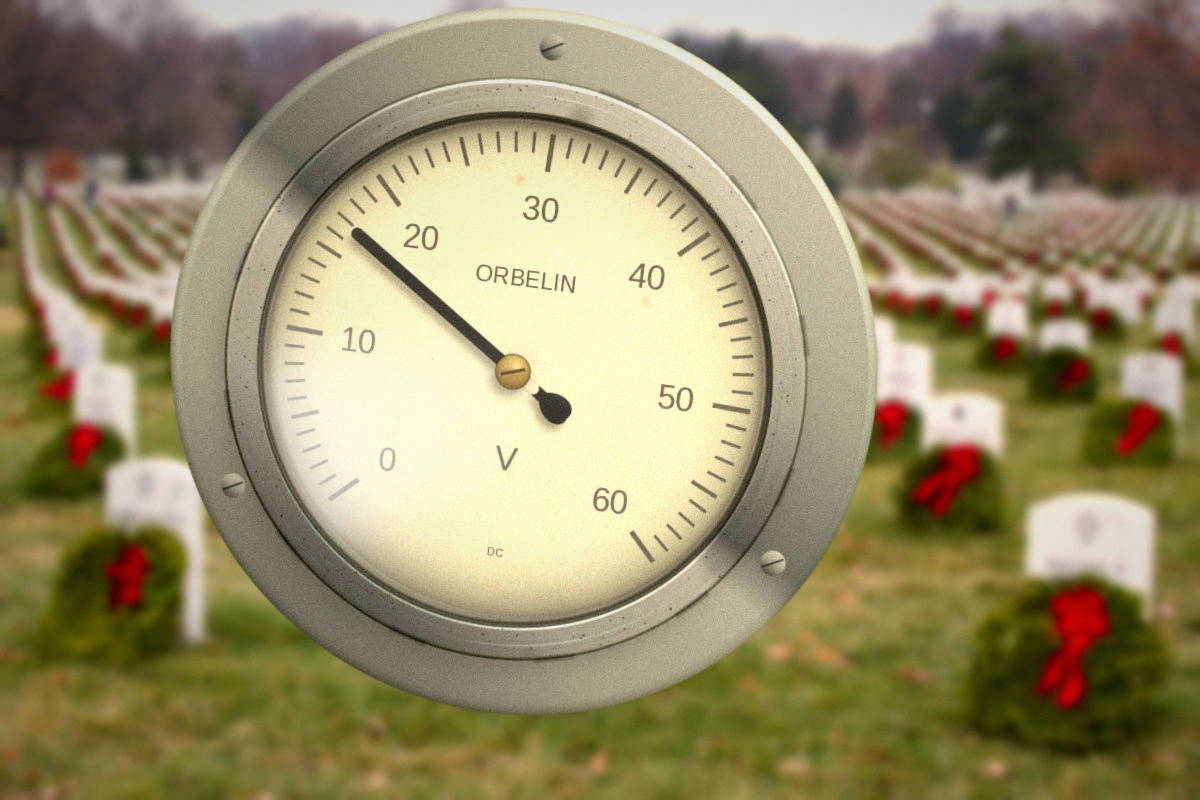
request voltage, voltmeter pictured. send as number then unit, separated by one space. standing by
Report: 17 V
